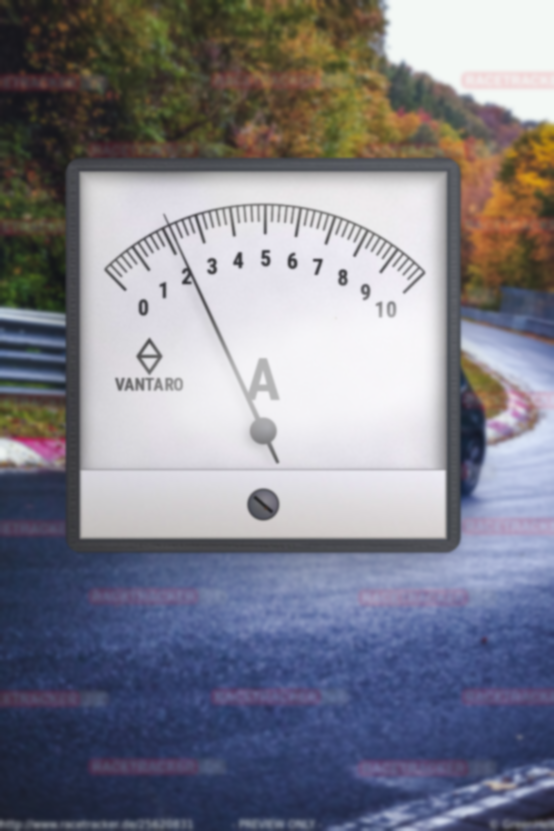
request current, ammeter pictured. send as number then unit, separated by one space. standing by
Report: 2.2 A
